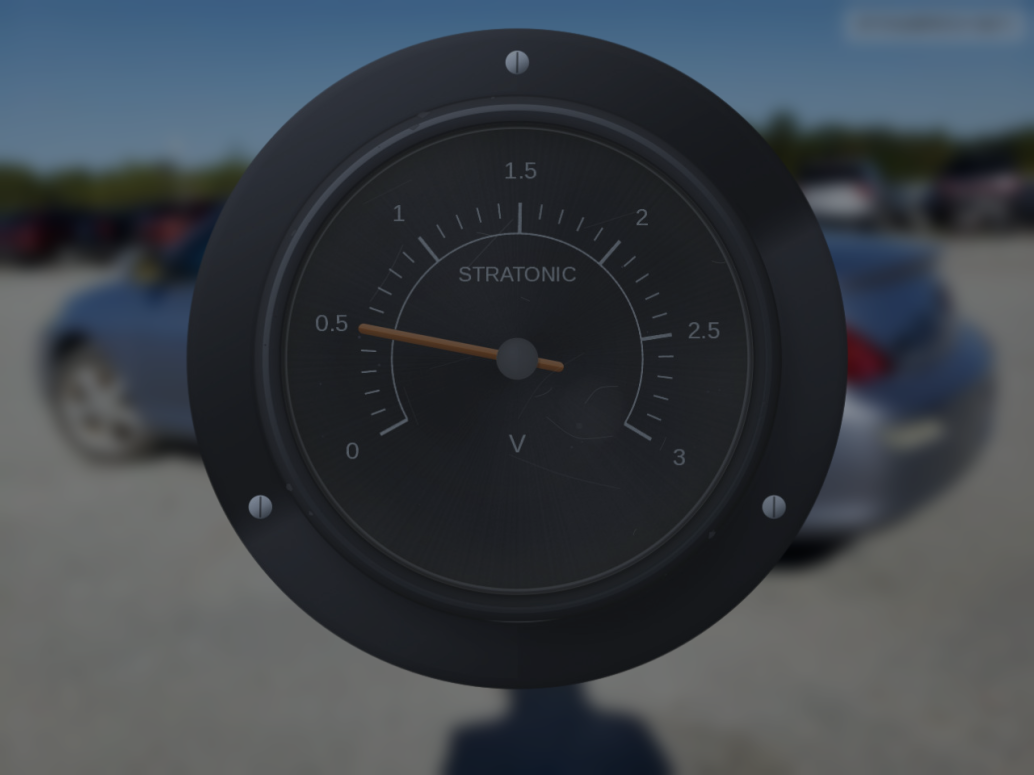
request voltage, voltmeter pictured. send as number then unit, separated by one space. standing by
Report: 0.5 V
